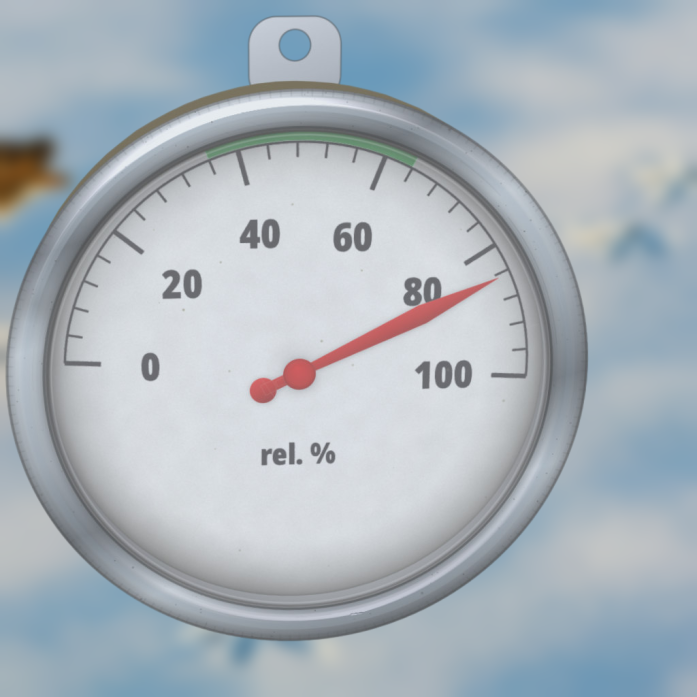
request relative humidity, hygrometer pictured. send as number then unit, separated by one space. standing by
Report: 84 %
